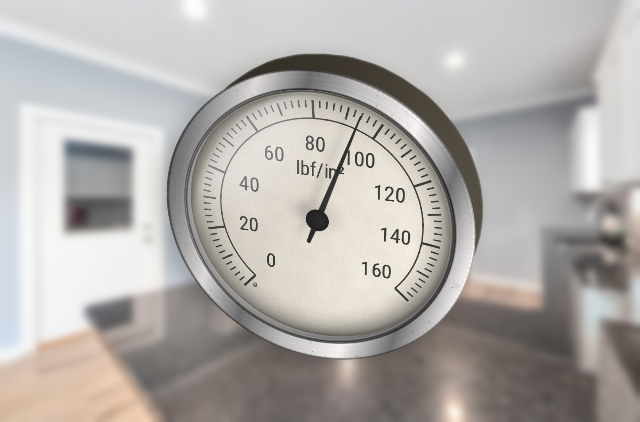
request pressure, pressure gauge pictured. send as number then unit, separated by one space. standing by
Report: 94 psi
